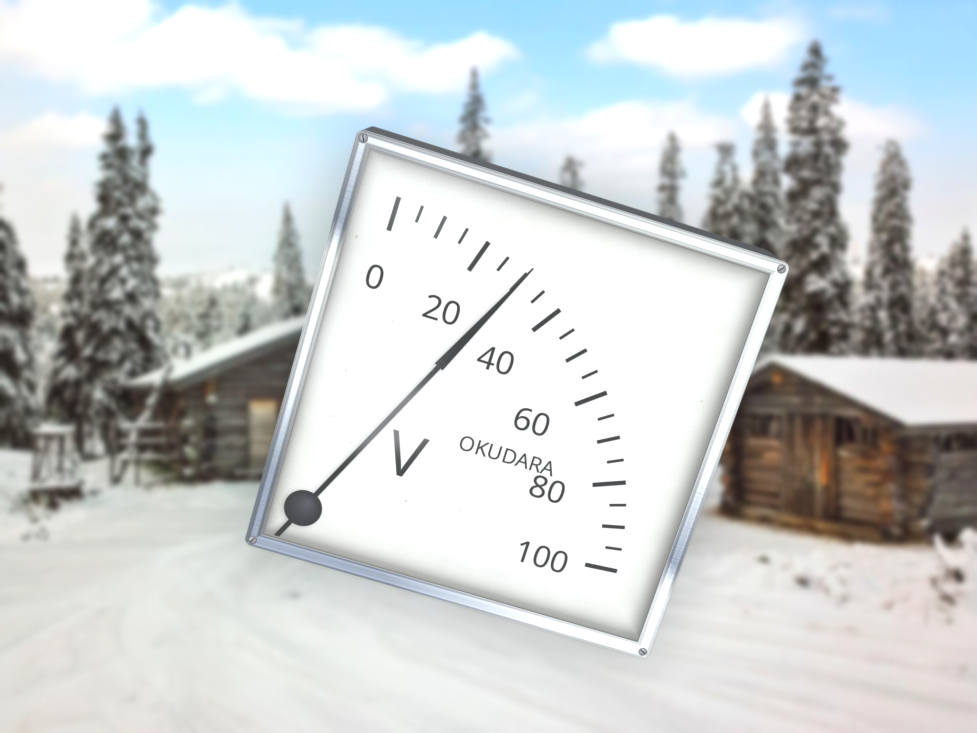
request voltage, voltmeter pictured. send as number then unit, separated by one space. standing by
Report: 30 V
